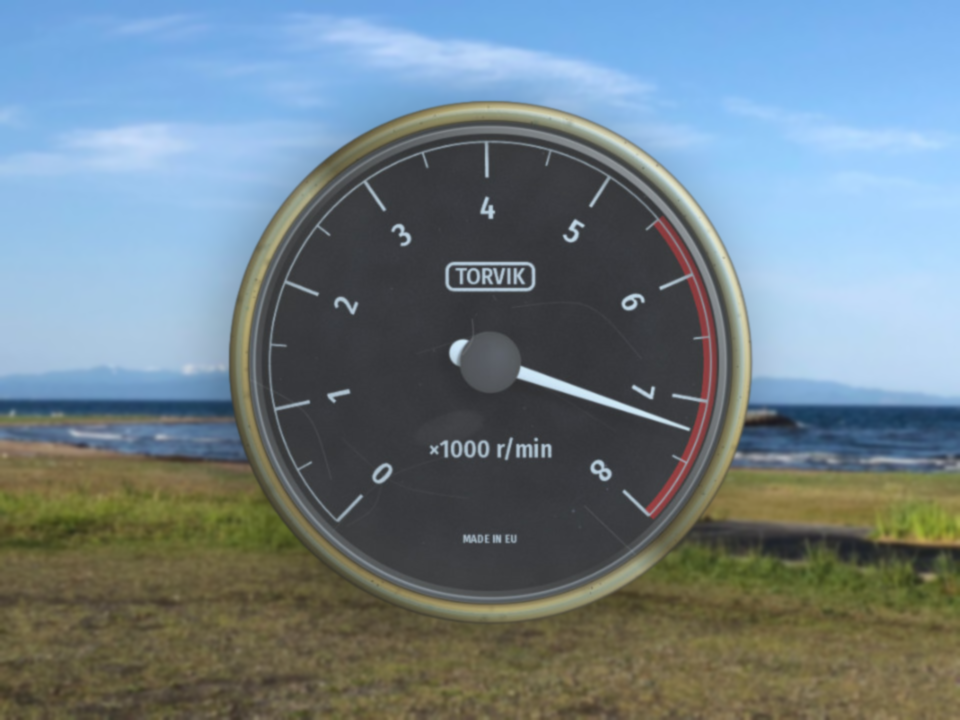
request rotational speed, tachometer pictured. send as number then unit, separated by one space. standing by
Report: 7250 rpm
